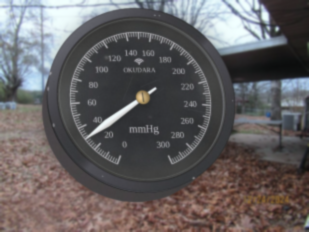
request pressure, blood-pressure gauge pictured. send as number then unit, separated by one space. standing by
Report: 30 mmHg
